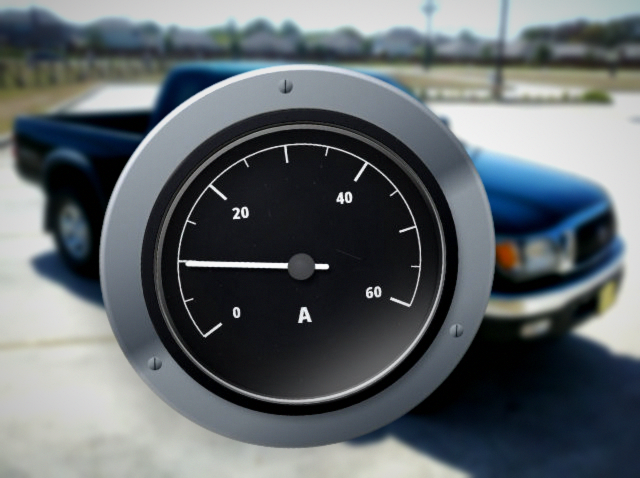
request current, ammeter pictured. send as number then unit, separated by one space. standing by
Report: 10 A
